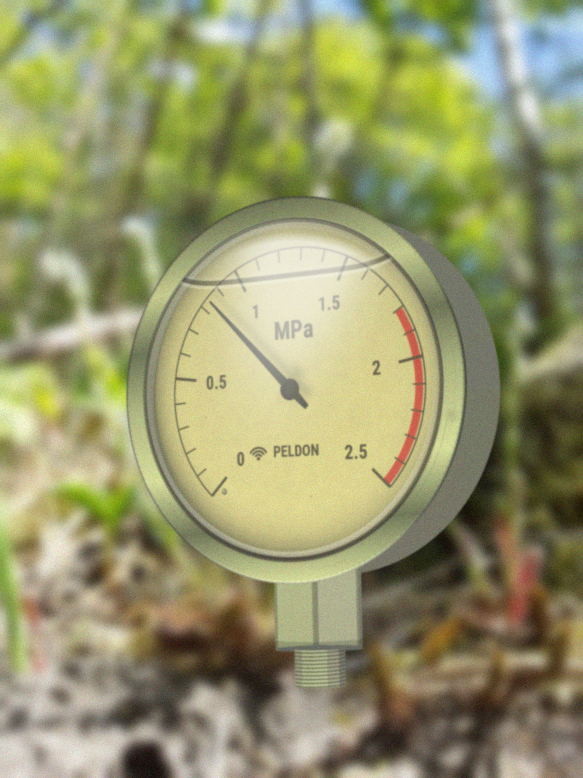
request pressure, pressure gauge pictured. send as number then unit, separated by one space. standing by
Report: 0.85 MPa
